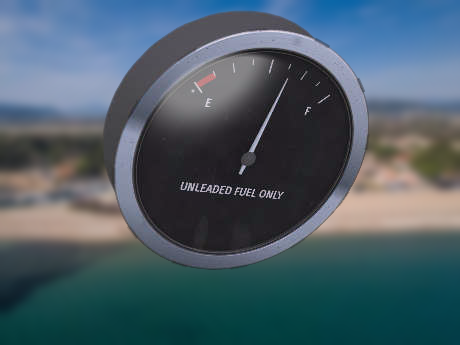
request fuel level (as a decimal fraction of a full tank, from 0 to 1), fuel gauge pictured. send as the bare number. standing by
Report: 0.625
